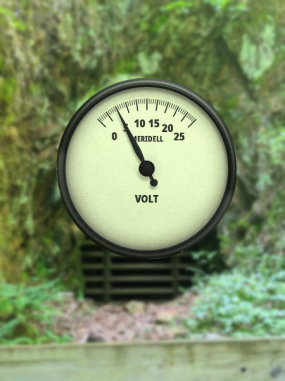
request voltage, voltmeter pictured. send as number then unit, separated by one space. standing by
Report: 5 V
